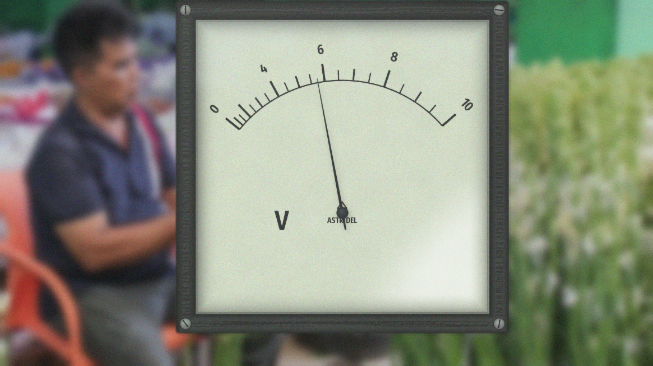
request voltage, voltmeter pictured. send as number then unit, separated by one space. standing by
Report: 5.75 V
